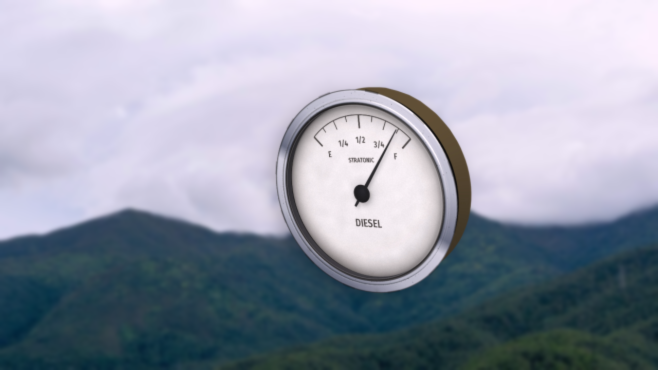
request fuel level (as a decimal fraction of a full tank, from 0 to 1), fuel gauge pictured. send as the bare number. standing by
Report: 0.875
